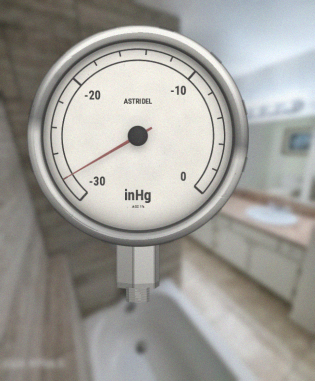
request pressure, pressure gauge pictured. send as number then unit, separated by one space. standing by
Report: -28 inHg
